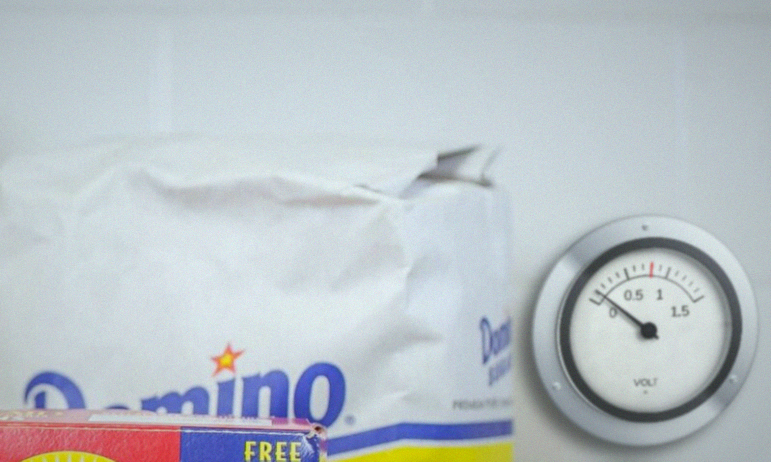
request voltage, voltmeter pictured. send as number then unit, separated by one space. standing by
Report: 0.1 V
